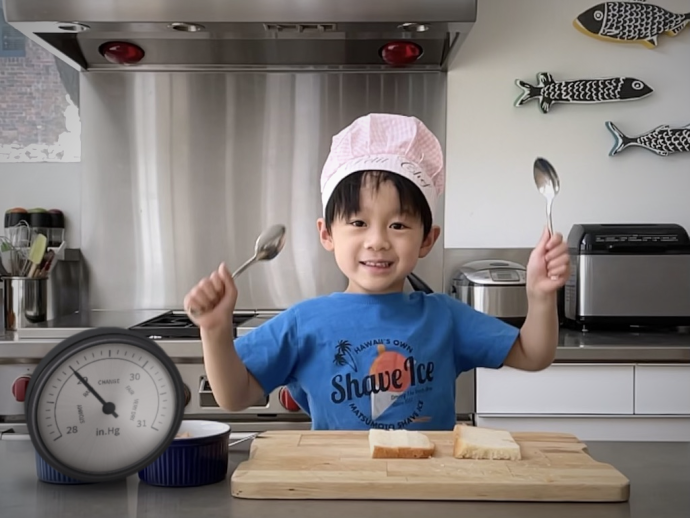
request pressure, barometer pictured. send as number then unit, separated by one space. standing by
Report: 29 inHg
